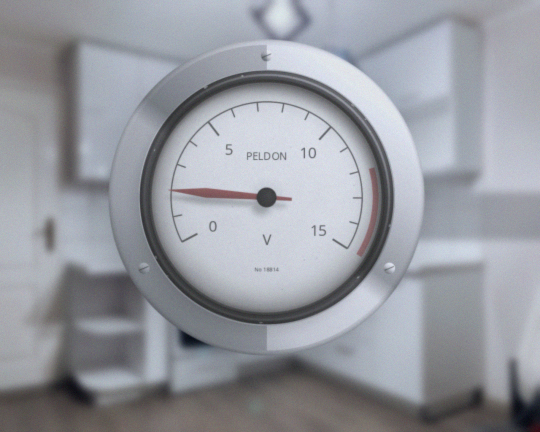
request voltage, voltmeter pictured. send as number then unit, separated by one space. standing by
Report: 2 V
